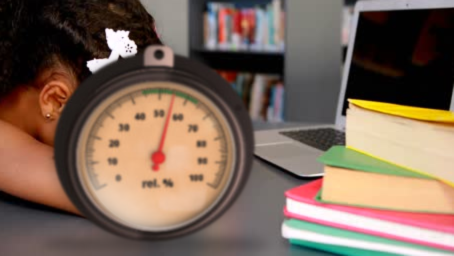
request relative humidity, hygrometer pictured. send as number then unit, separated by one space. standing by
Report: 55 %
